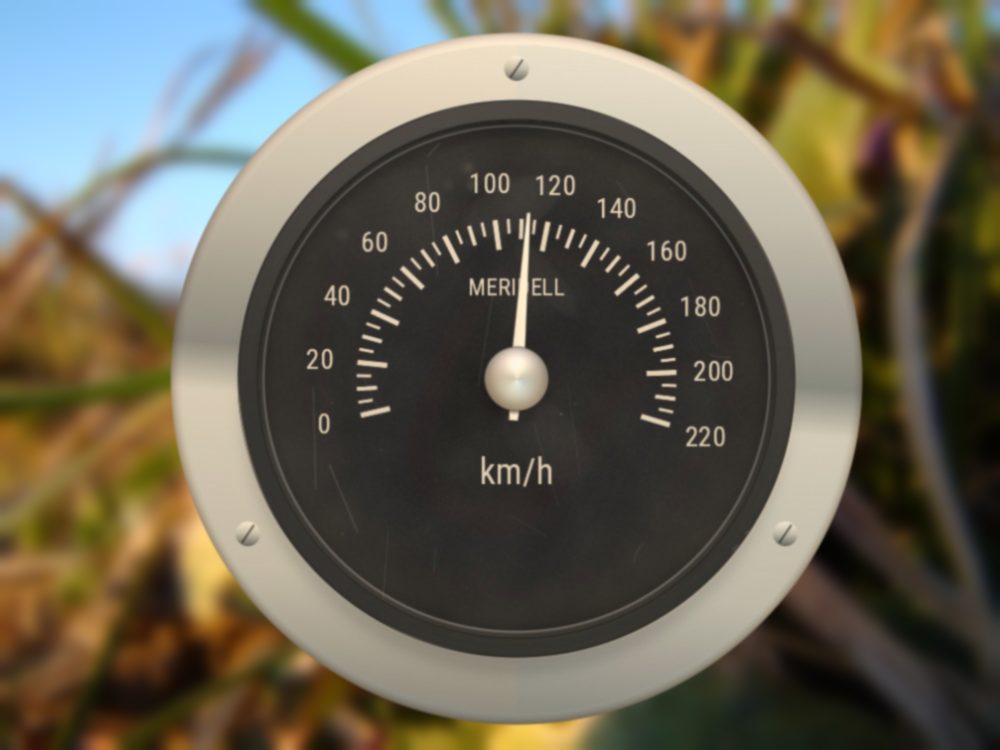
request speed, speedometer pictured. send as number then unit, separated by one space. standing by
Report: 112.5 km/h
